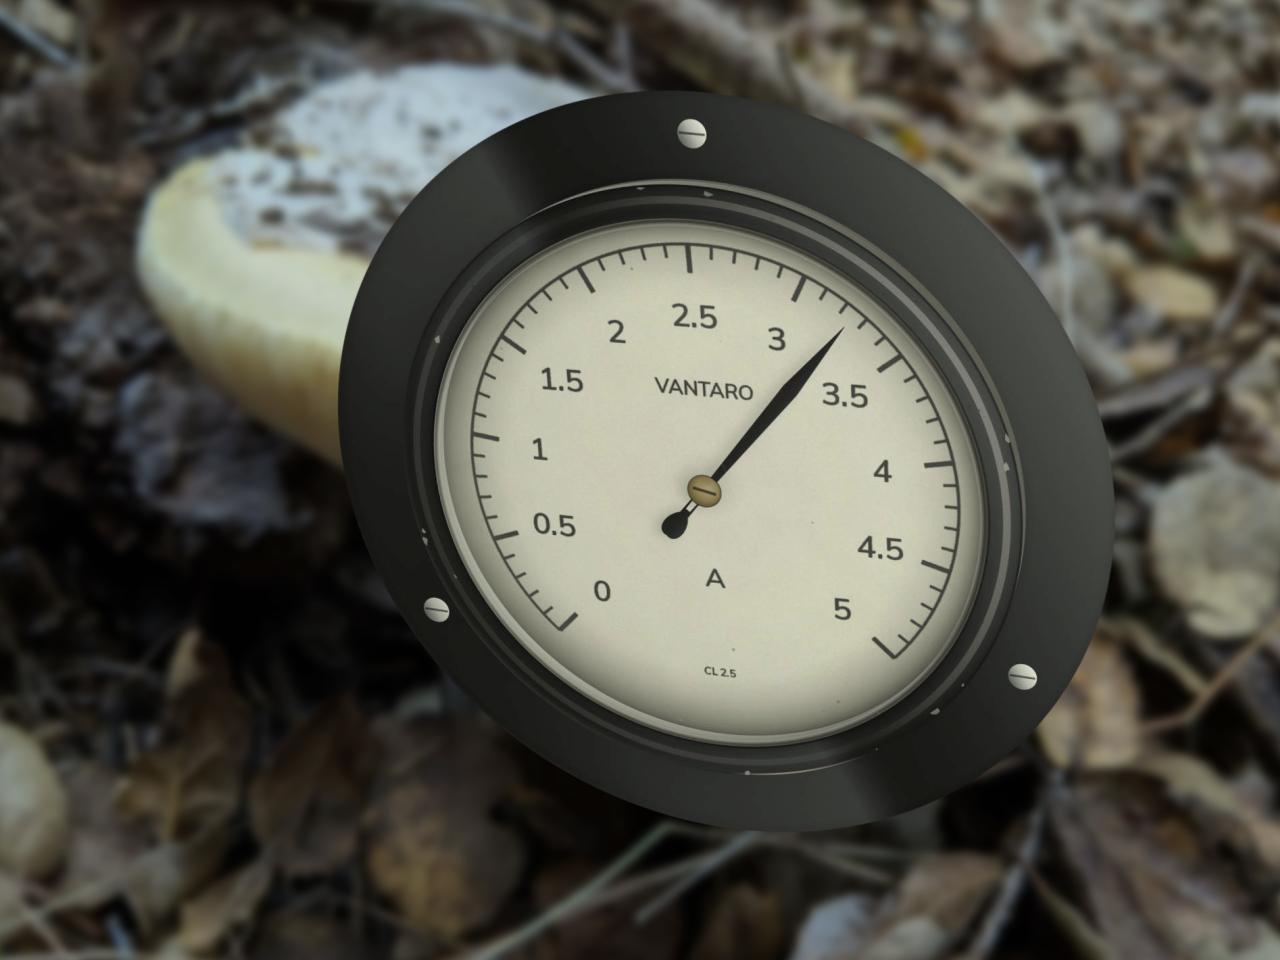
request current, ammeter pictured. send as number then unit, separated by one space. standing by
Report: 3.25 A
